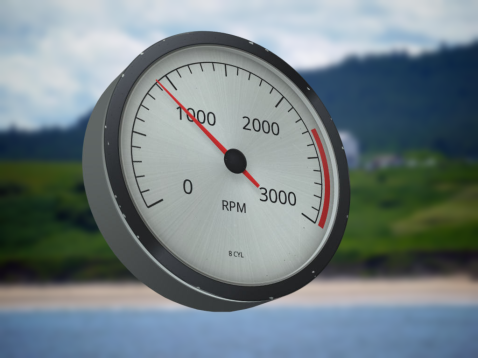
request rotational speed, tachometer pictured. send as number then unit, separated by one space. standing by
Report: 900 rpm
